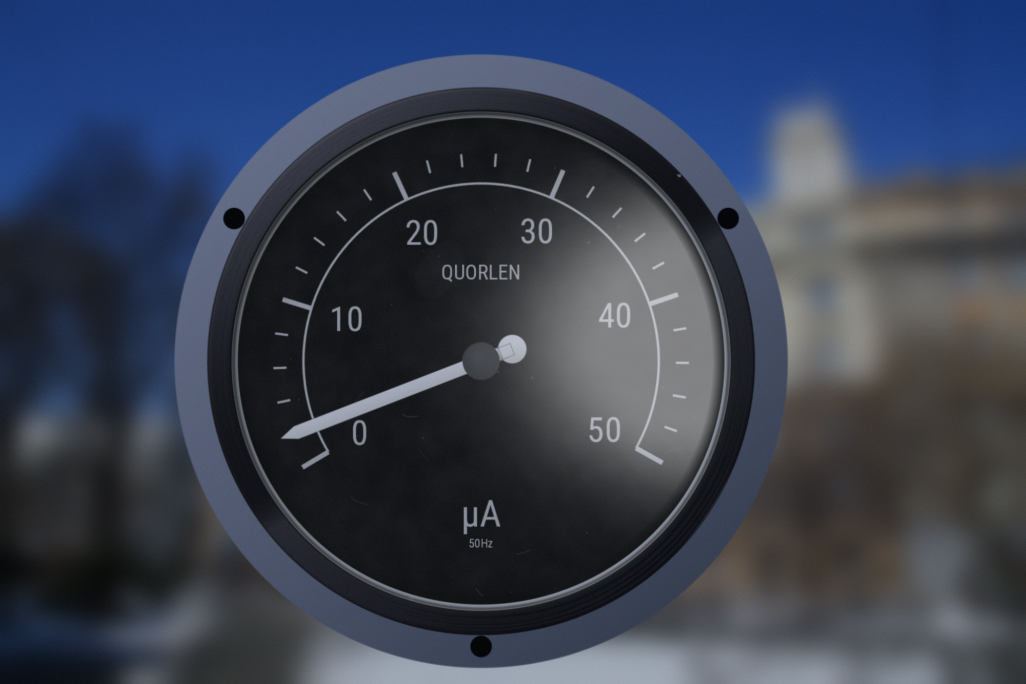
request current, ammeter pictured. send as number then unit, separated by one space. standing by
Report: 2 µA
